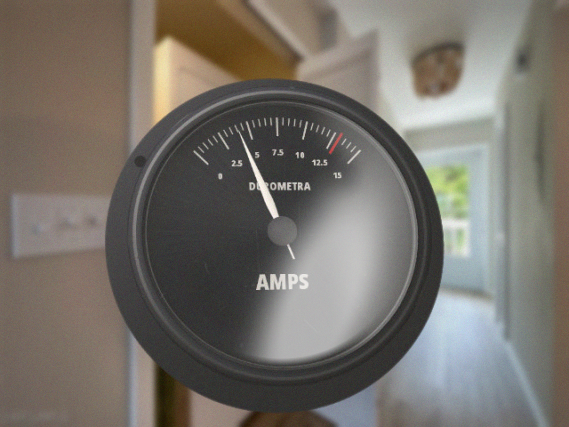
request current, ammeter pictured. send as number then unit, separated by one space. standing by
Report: 4 A
